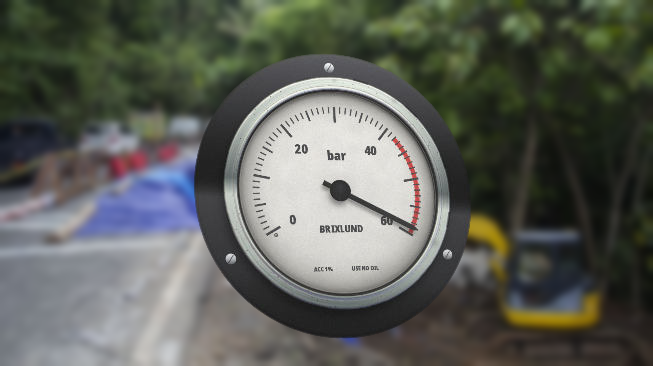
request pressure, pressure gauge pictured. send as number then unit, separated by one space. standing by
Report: 59 bar
